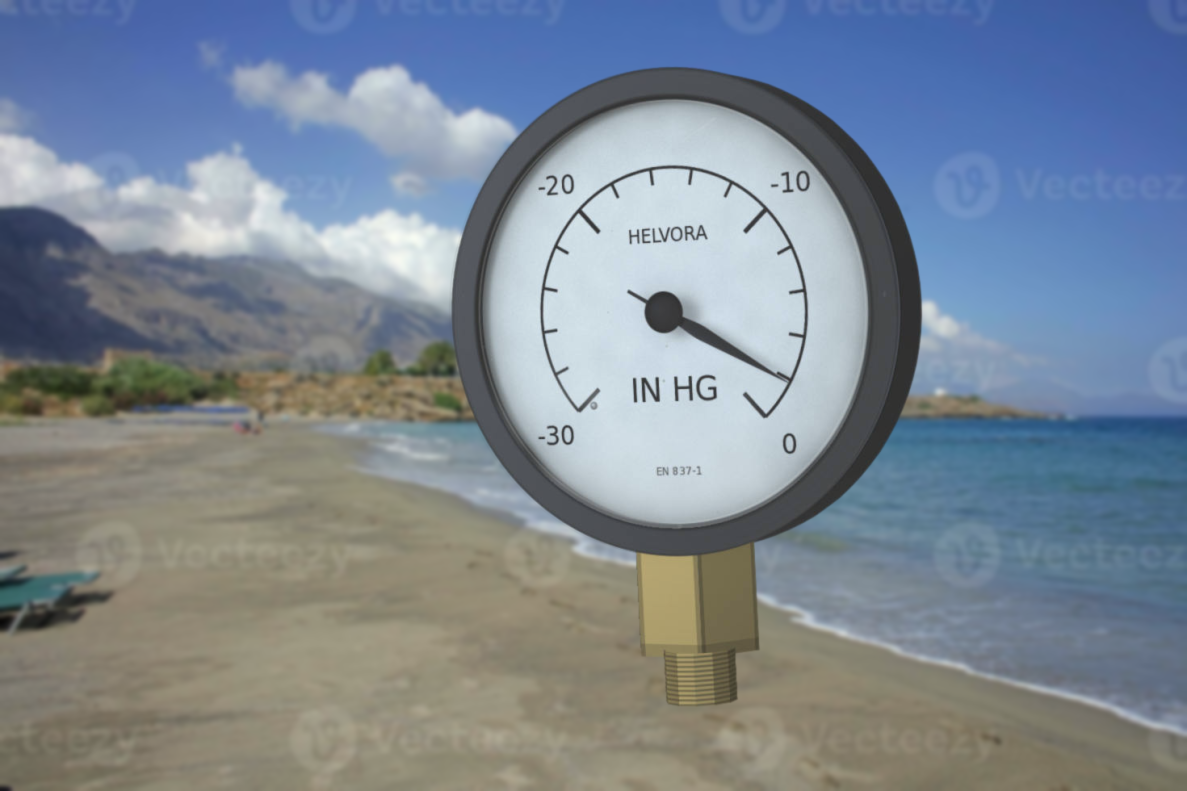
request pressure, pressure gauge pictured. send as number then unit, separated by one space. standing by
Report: -2 inHg
